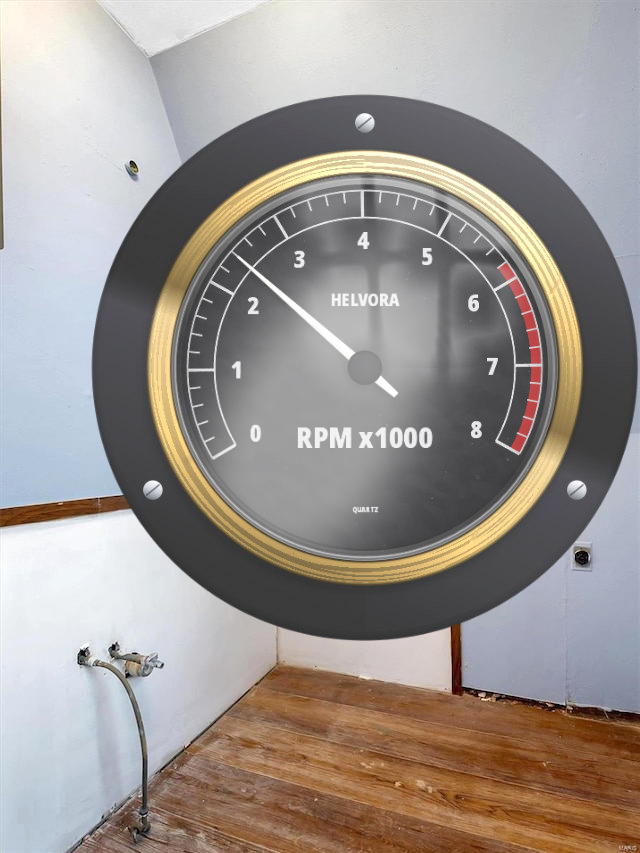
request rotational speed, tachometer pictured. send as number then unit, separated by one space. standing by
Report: 2400 rpm
